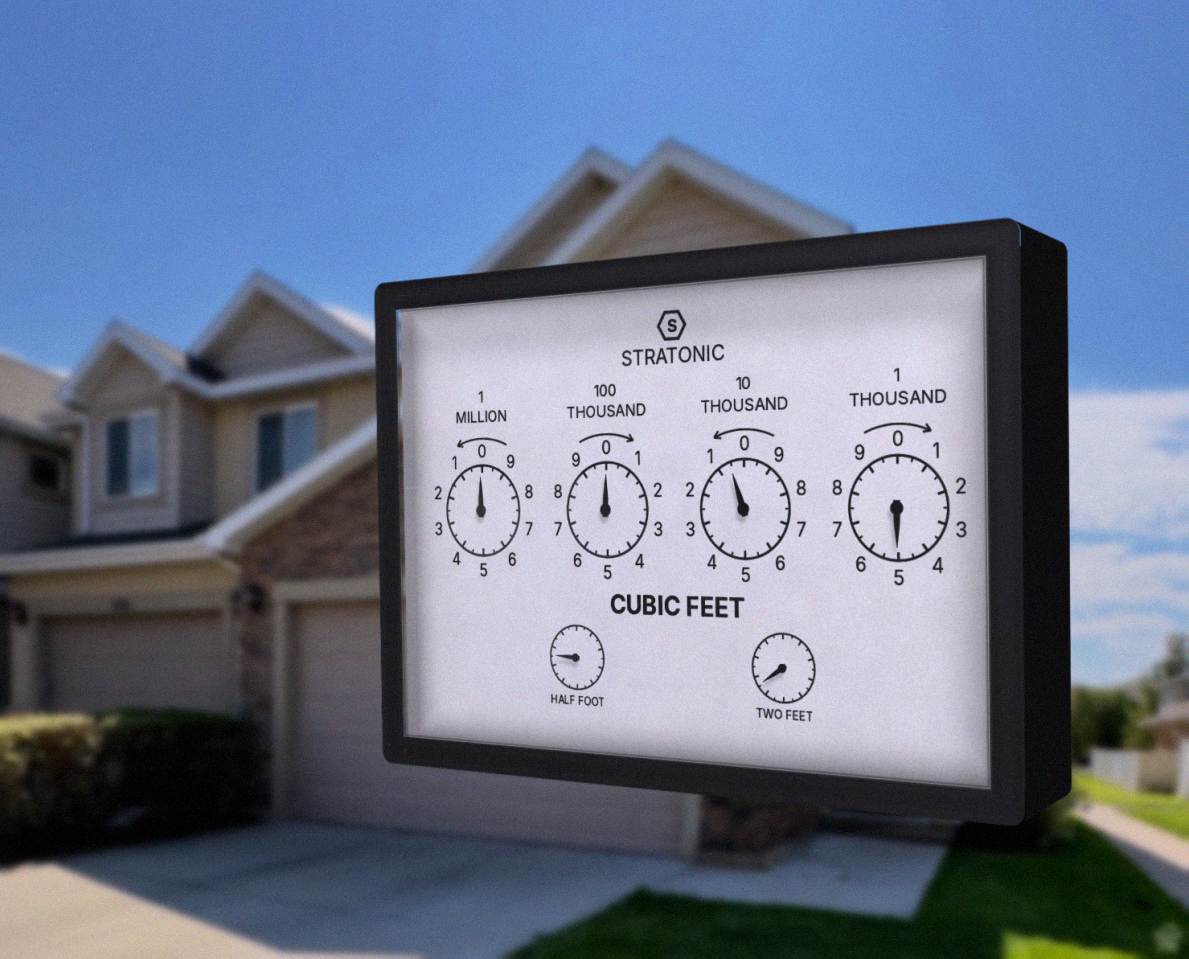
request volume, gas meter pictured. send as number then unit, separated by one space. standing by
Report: 500 ft³
